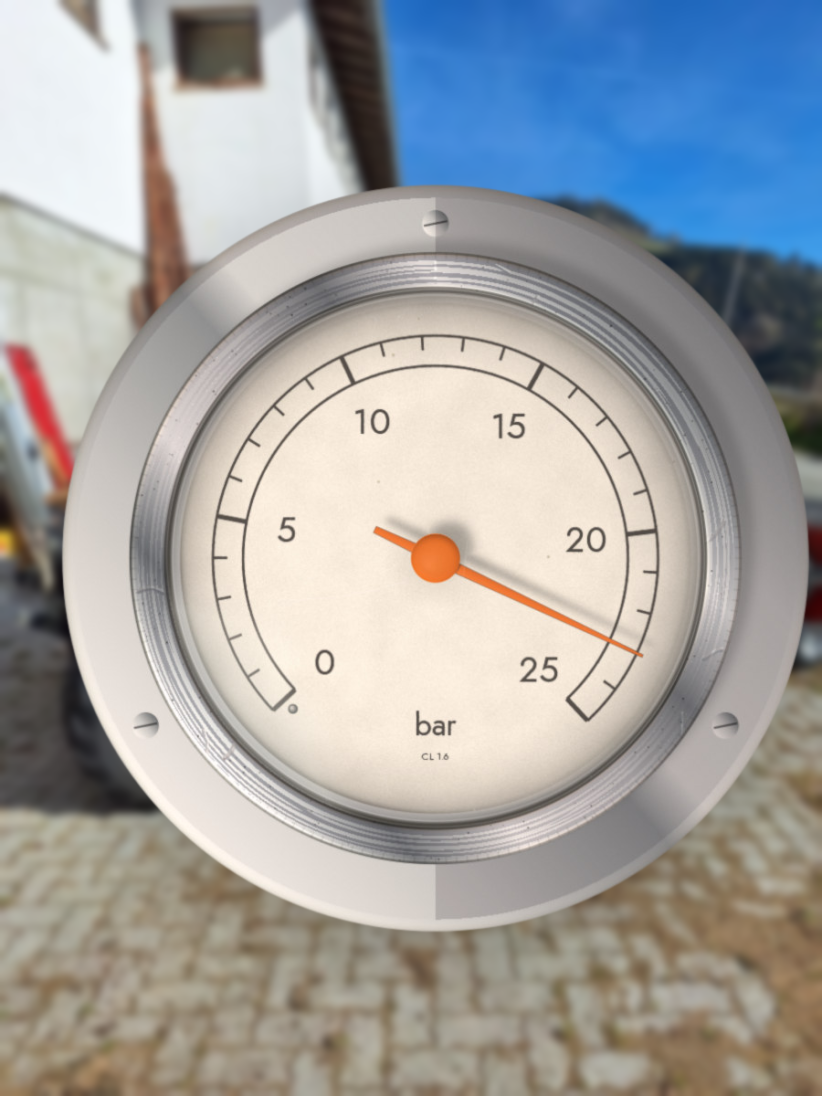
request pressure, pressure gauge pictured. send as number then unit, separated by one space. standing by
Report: 23 bar
